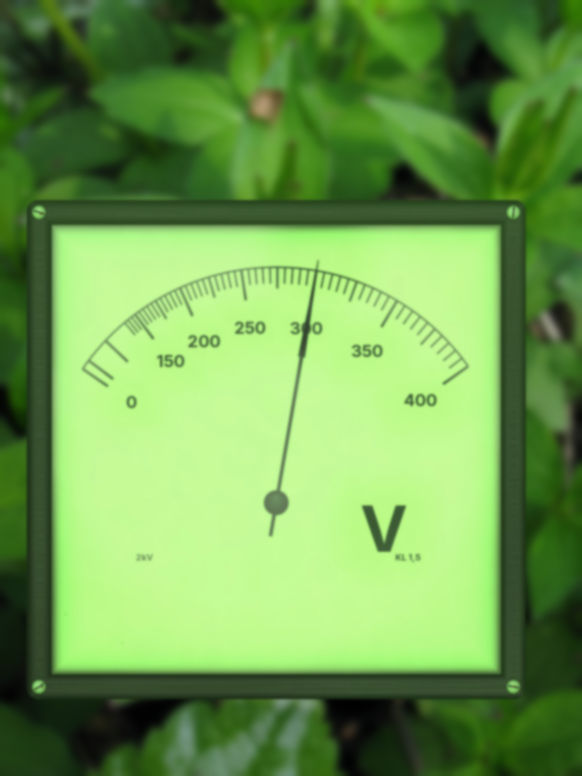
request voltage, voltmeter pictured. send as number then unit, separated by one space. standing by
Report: 300 V
